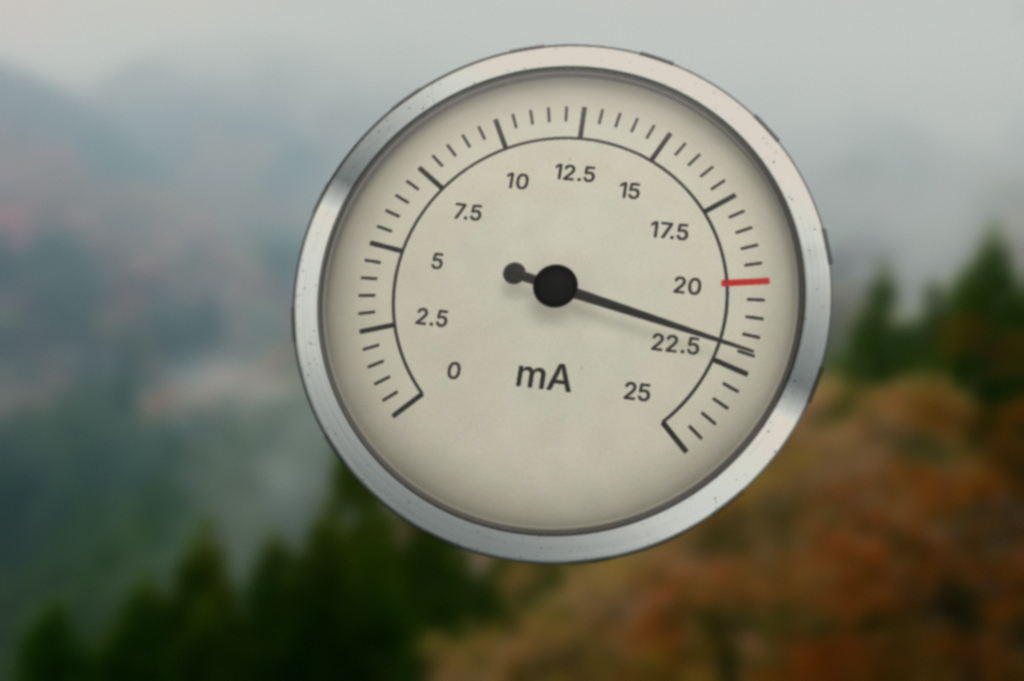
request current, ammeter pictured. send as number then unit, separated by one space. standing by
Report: 22 mA
